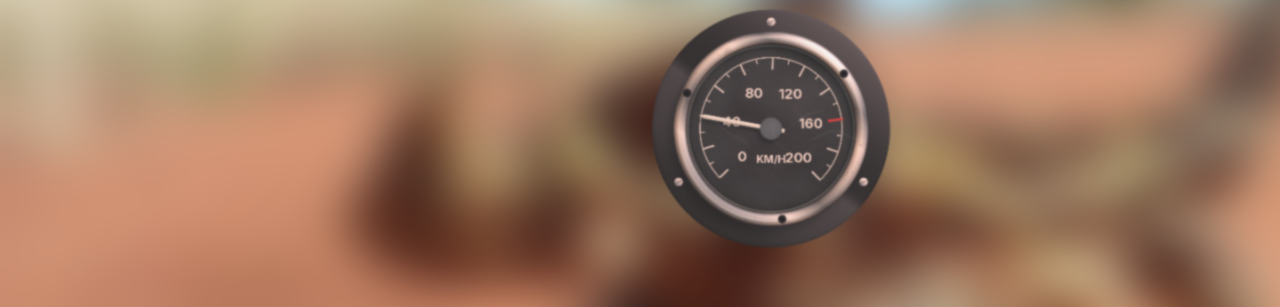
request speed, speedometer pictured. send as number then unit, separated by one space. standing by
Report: 40 km/h
